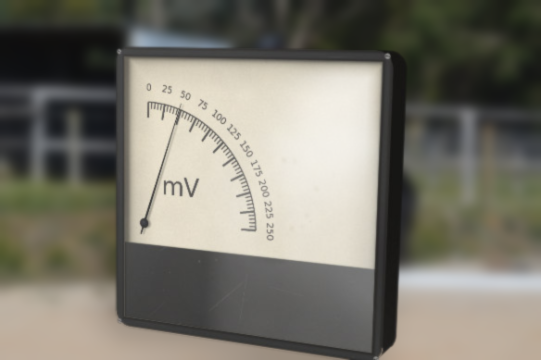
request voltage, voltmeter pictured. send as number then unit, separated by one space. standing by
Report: 50 mV
